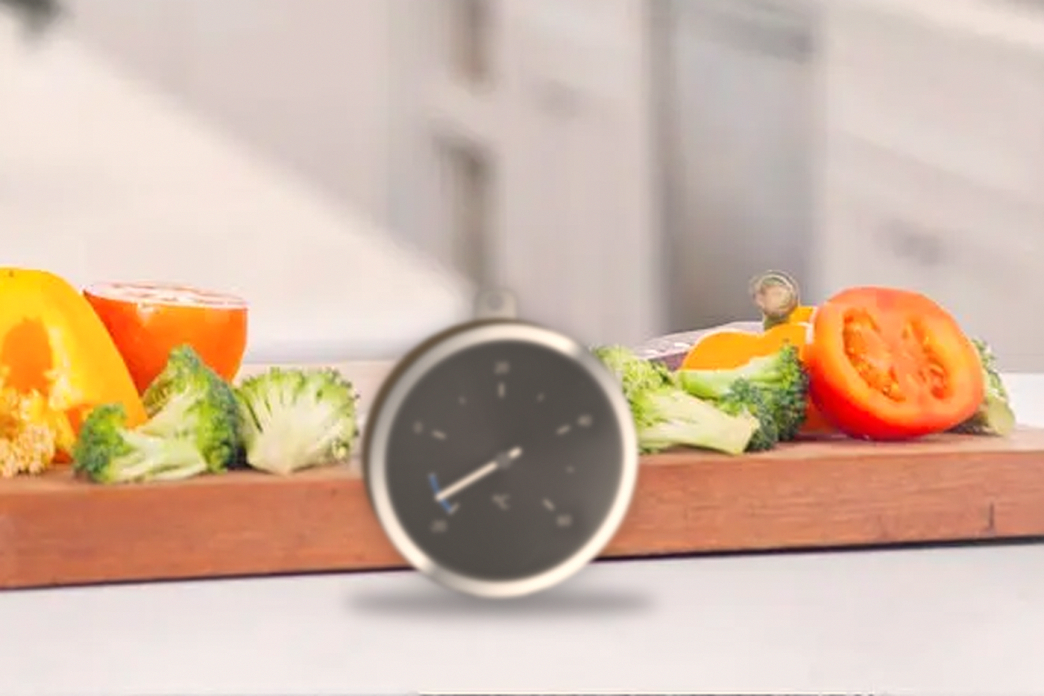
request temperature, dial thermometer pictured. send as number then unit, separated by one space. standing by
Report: -15 °C
